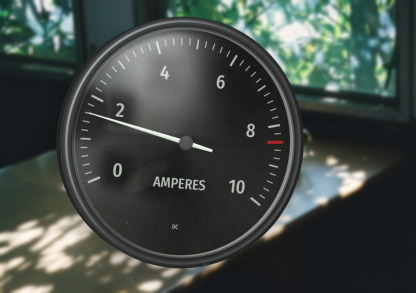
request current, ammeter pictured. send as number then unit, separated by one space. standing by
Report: 1.6 A
